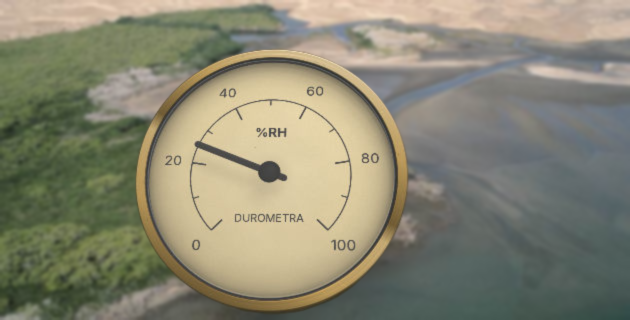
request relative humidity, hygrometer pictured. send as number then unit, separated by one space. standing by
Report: 25 %
